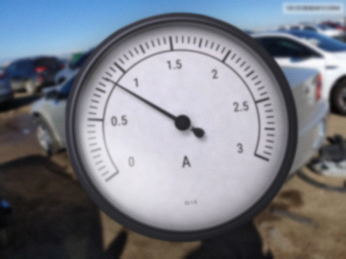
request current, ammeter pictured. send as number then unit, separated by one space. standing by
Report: 0.85 A
